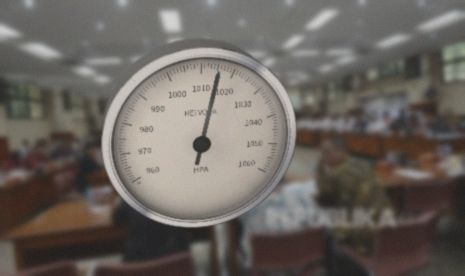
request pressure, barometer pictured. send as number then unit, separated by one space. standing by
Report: 1015 hPa
